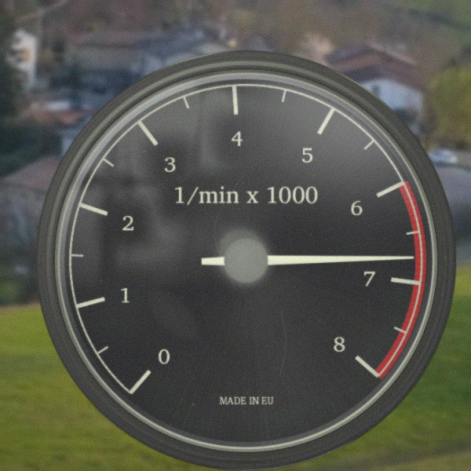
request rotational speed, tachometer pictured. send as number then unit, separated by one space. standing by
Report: 6750 rpm
